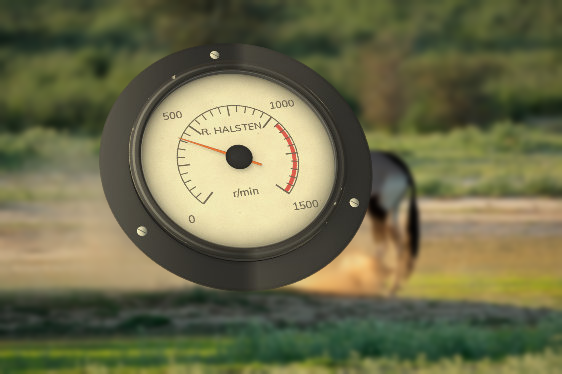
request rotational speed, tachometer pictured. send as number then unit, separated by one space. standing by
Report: 400 rpm
